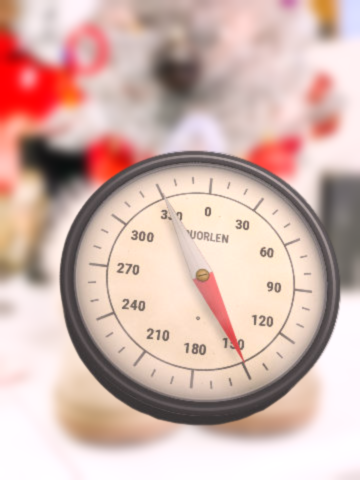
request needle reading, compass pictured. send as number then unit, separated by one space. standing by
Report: 150 °
